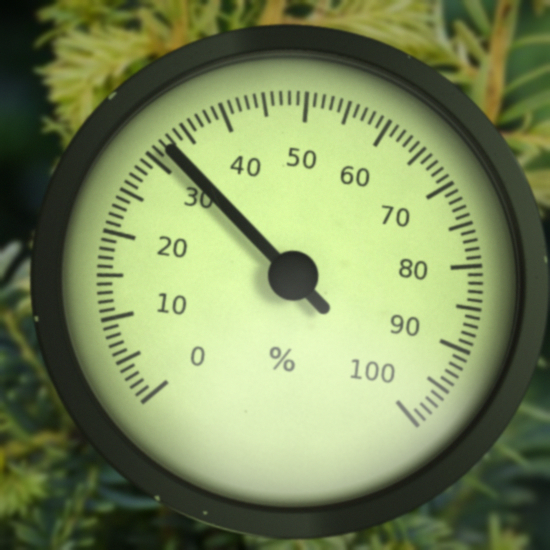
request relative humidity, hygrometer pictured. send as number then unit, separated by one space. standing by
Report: 32 %
